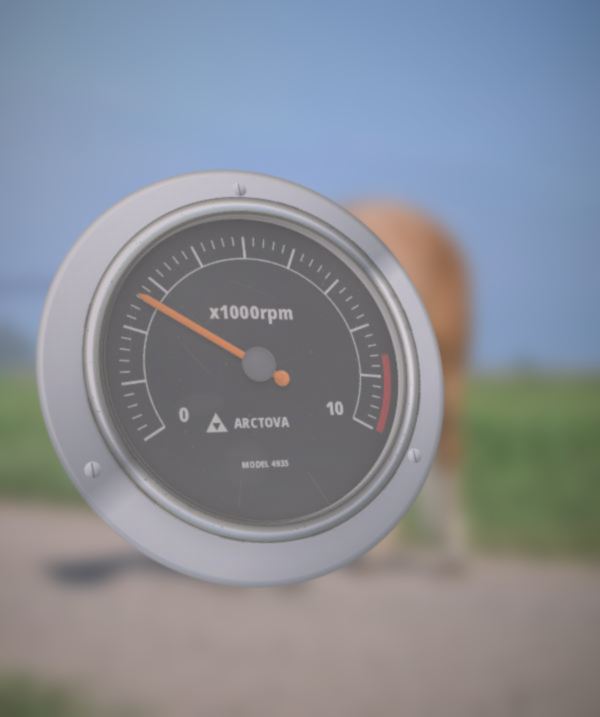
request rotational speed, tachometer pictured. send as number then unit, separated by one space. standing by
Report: 2600 rpm
